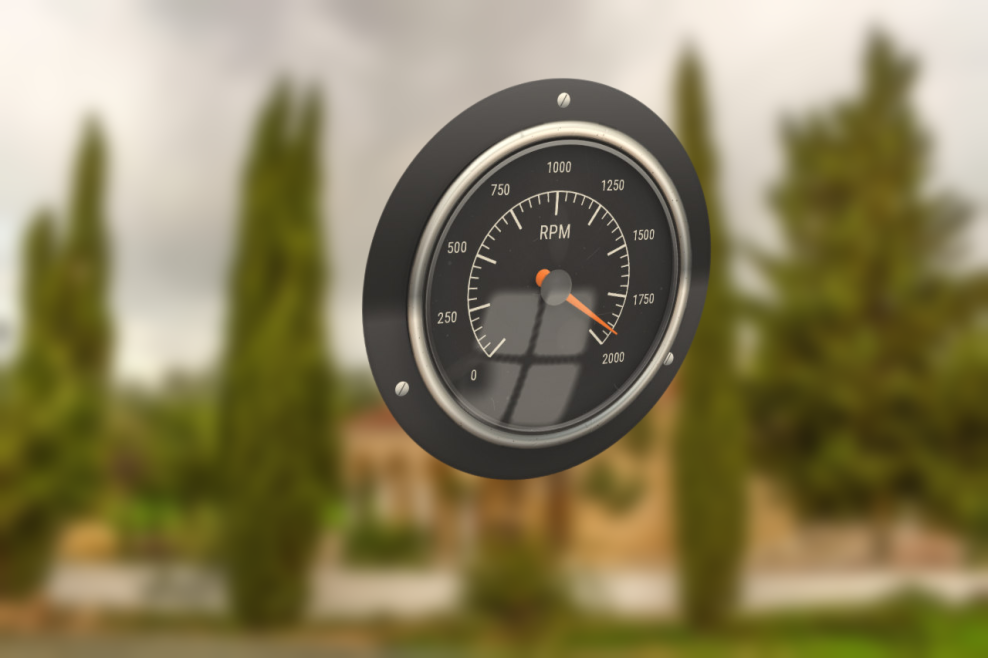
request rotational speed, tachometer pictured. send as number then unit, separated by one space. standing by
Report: 1925 rpm
